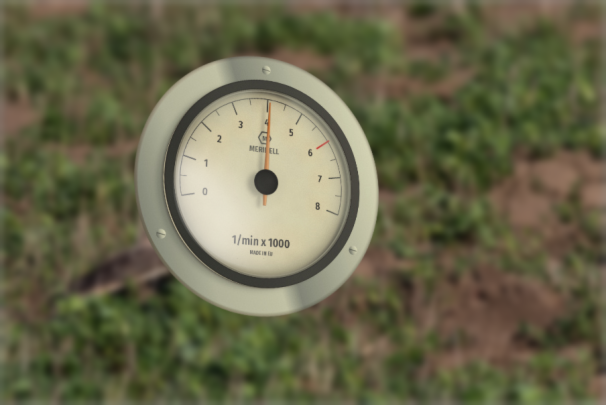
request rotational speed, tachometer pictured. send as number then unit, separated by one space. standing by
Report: 4000 rpm
